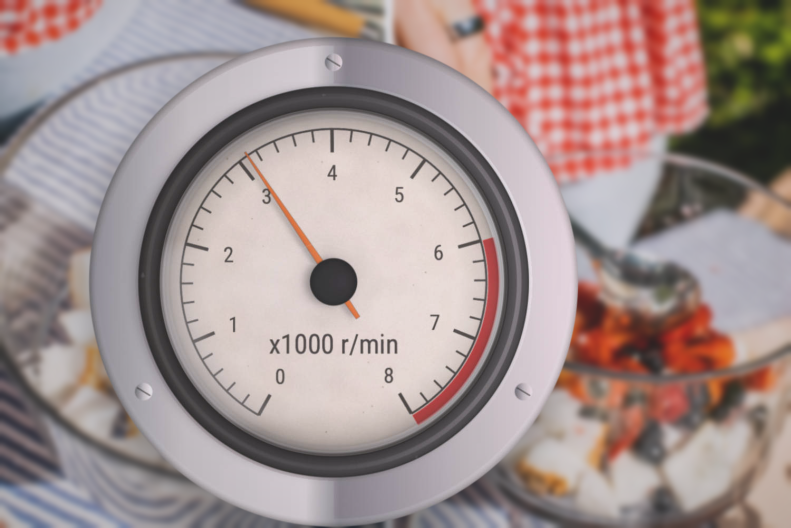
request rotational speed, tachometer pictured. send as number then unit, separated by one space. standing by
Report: 3100 rpm
